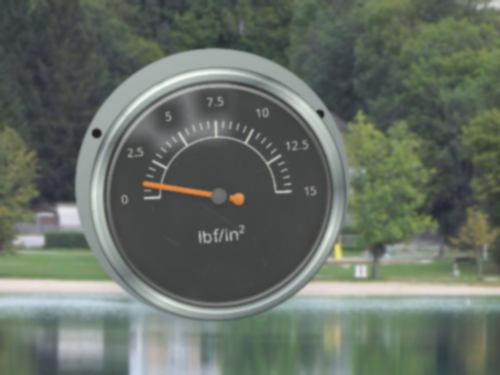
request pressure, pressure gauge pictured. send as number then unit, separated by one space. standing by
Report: 1 psi
